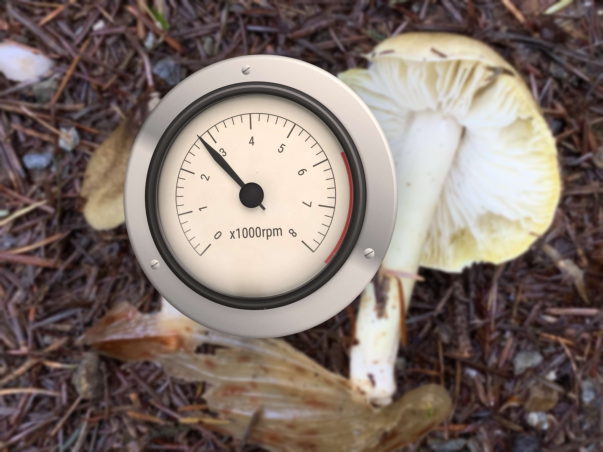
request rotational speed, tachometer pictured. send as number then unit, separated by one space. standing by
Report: 2800 rpm
